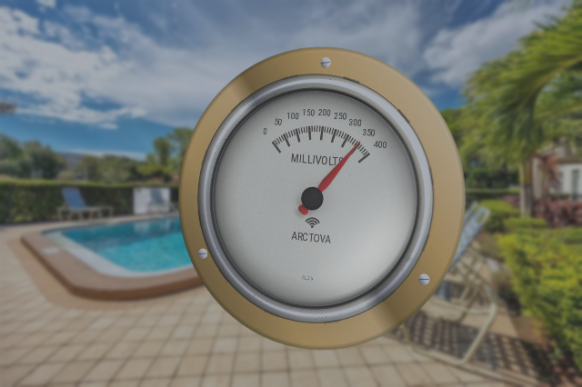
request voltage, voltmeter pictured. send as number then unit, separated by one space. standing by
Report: 350 mV
